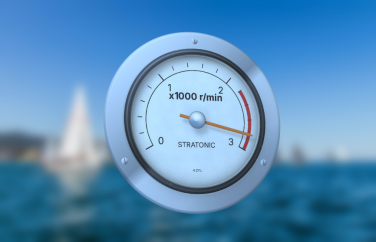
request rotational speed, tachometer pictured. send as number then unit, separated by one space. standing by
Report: 2800 rpm
